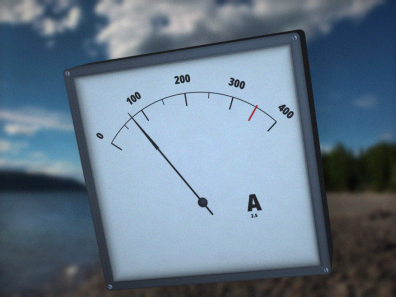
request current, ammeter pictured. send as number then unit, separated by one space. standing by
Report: 75 A
